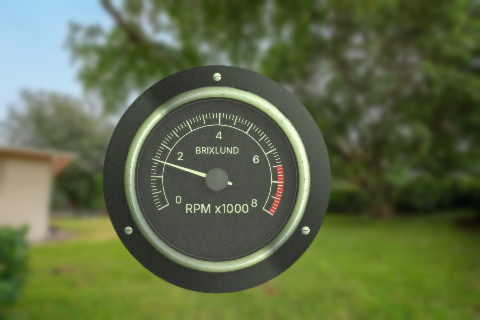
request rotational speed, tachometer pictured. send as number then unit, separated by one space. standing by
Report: 1500 rpm
